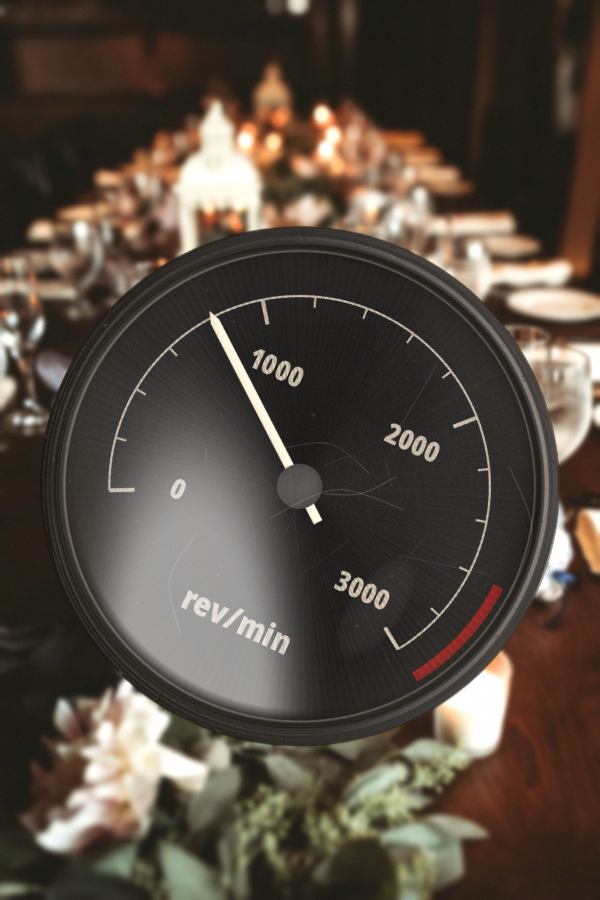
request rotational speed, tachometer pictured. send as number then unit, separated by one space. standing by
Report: 800 rpm
